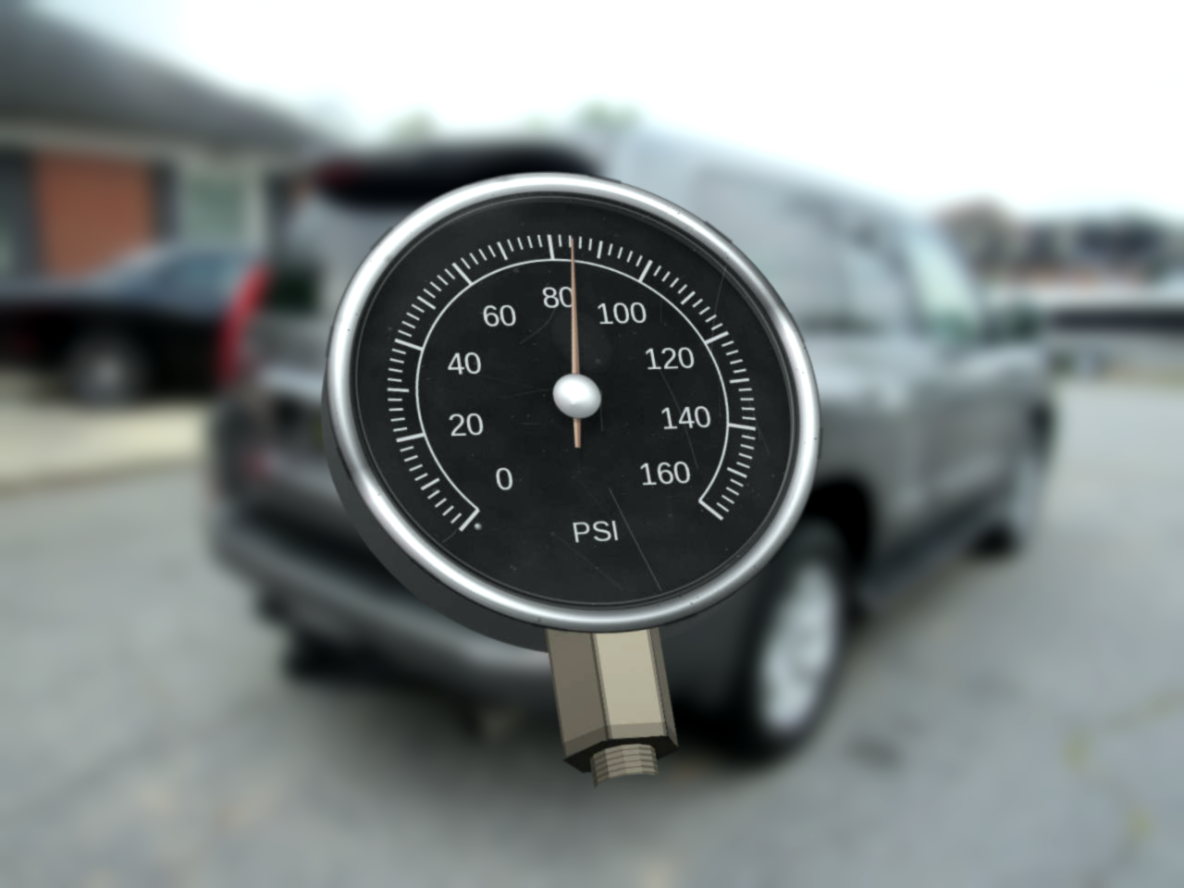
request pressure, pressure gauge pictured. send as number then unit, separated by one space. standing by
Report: 84 psi
